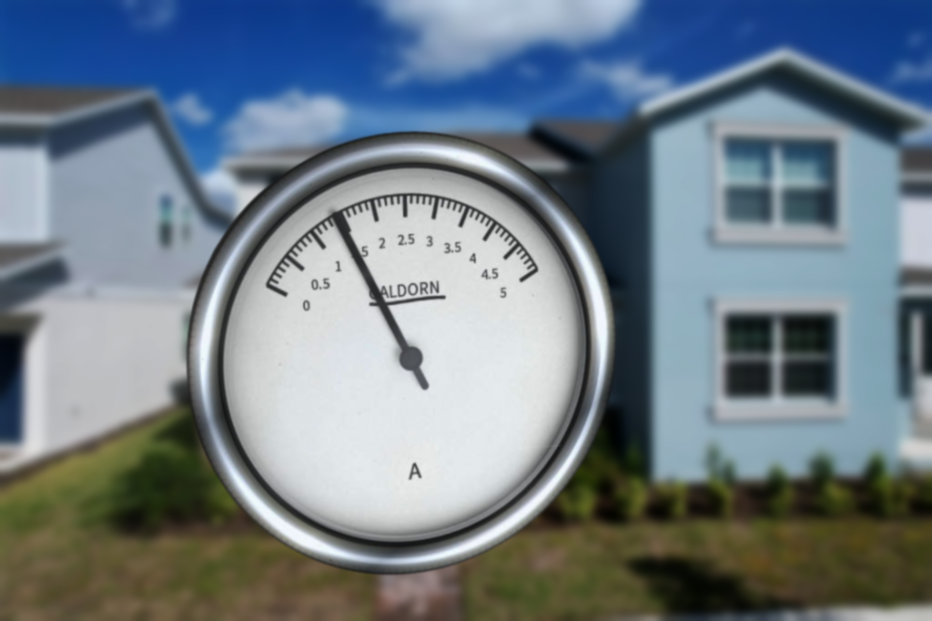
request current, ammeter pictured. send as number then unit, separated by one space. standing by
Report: 1.4 A
